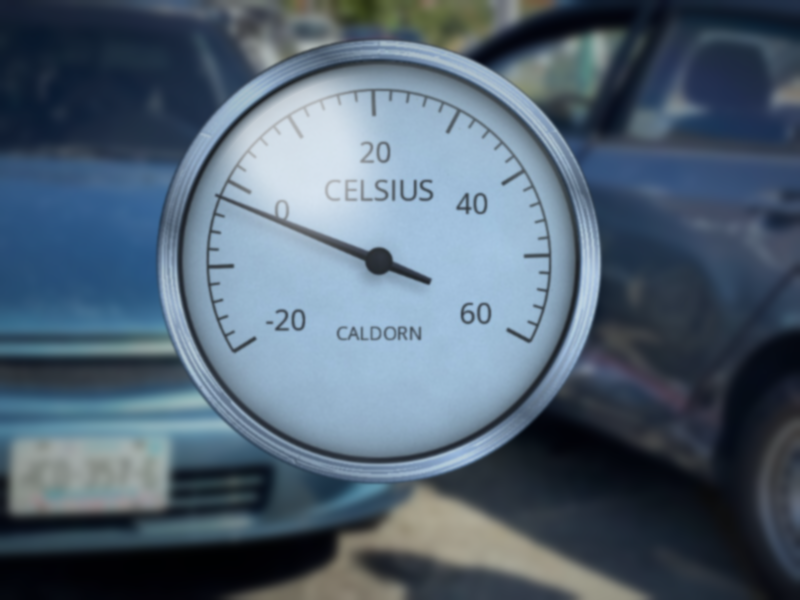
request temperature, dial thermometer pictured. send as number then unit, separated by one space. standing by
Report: -2 °C
